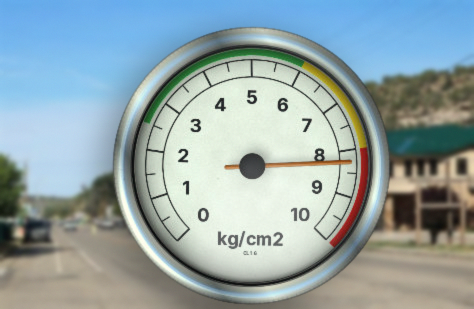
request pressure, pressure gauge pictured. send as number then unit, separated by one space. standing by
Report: 8.25 kg/cm²
